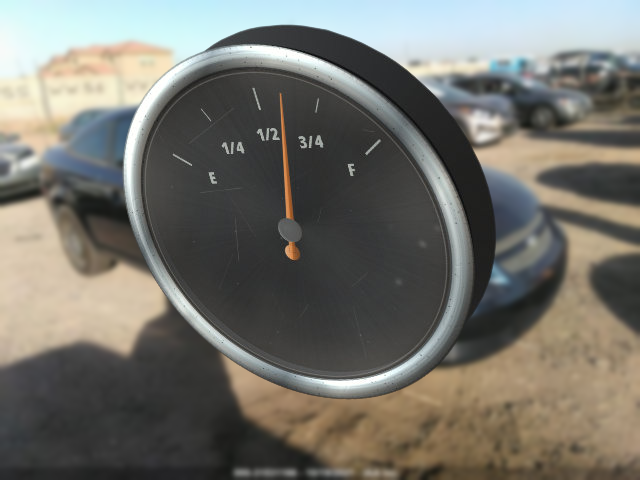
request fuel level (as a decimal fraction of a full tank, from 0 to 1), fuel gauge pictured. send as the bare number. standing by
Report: 0.625
